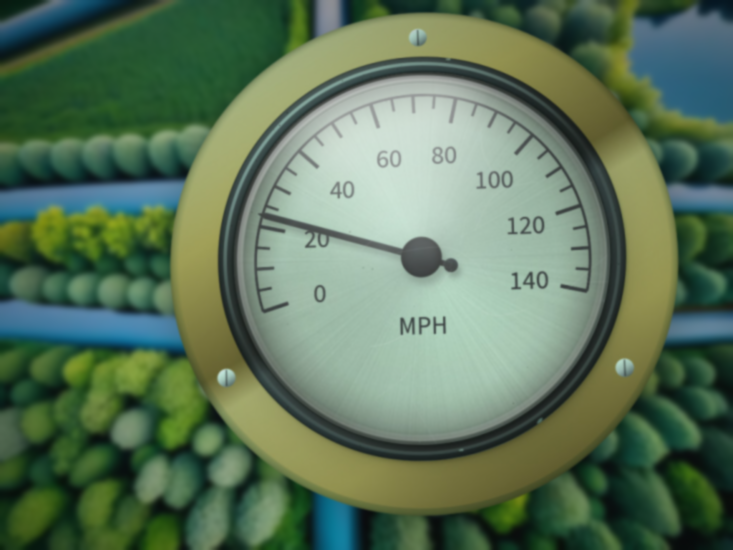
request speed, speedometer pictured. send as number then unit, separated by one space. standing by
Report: 22.5 mph
